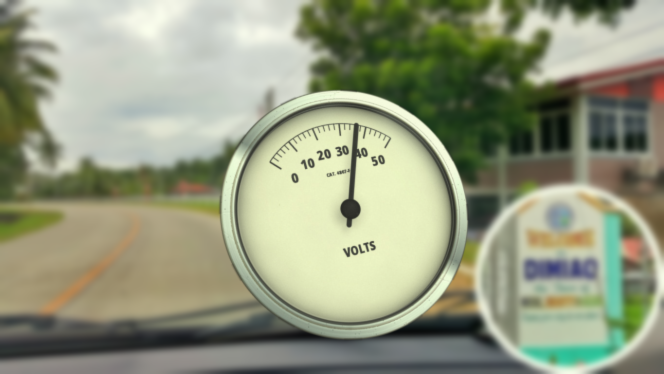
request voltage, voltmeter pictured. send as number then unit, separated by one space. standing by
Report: 36 V
